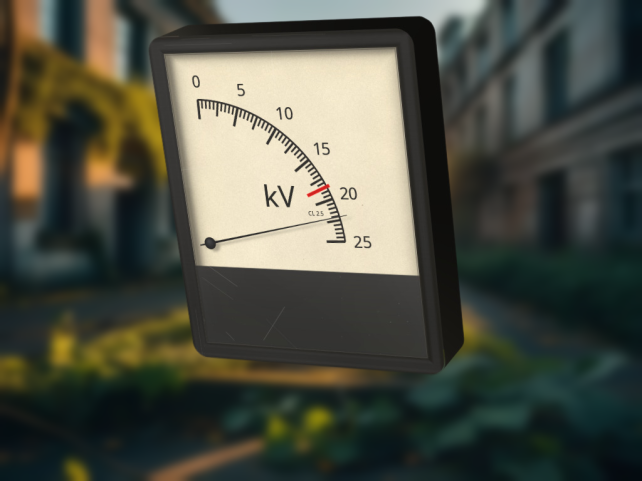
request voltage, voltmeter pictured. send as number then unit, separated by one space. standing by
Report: 22 kV
